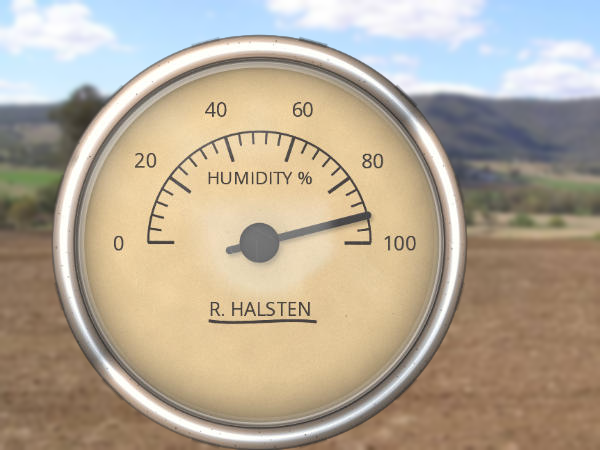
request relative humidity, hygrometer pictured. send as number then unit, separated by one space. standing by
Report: 92 %
